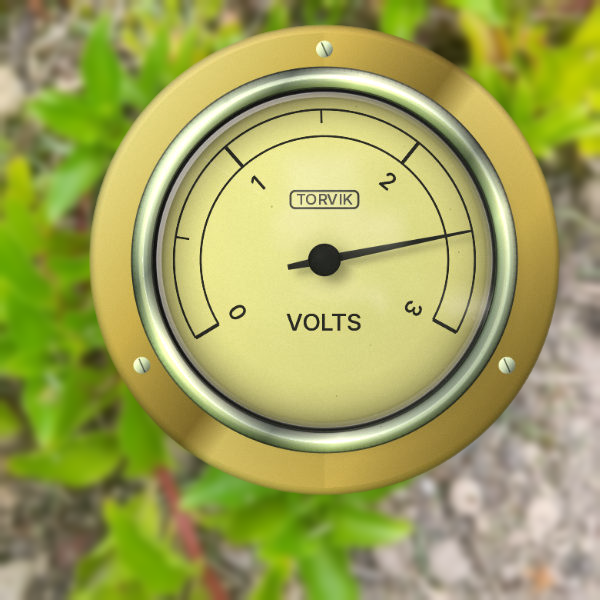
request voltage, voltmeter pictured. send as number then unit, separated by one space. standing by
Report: 2.5 V
